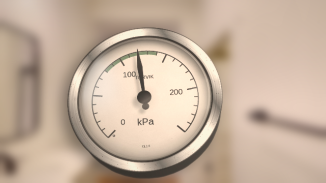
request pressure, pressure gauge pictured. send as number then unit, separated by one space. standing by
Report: 120 kPa
